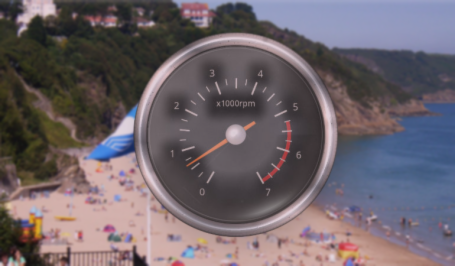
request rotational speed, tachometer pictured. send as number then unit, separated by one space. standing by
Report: 625 rpm
